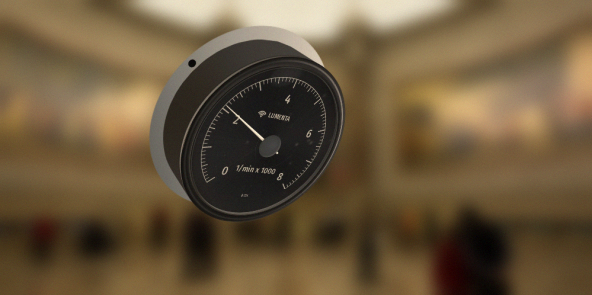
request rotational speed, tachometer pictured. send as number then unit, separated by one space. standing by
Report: 2100 rpm
